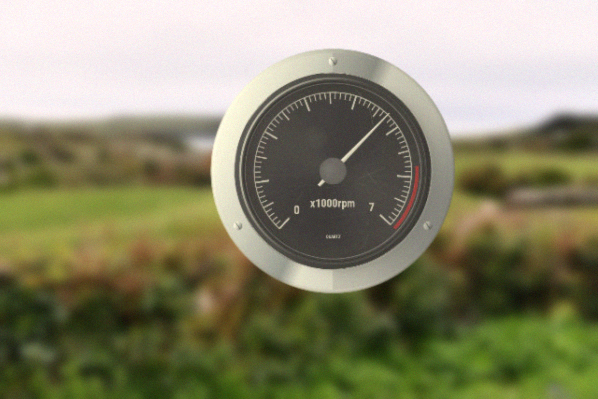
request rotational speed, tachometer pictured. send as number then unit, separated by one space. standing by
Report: 4700 rpm
